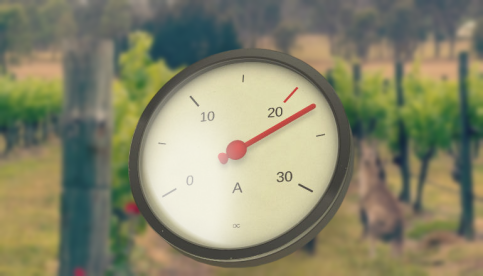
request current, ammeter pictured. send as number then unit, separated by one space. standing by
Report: 22.5 A
